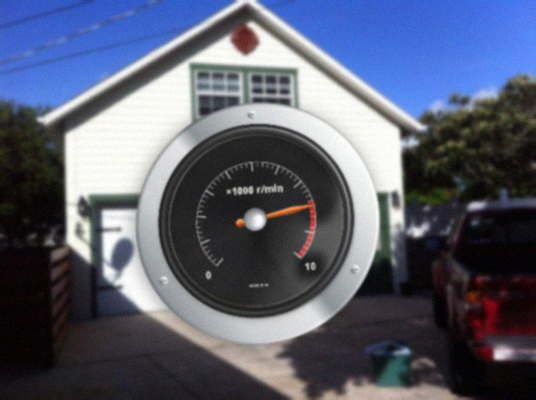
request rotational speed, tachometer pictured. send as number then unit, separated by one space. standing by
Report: 8000 rpm
